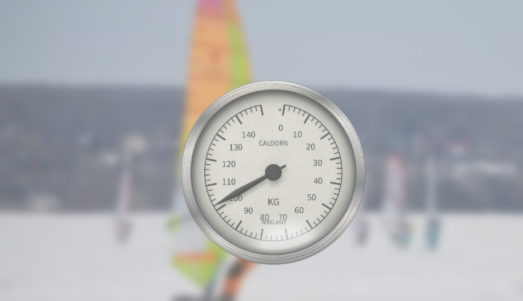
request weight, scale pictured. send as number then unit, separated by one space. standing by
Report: 102 kg
